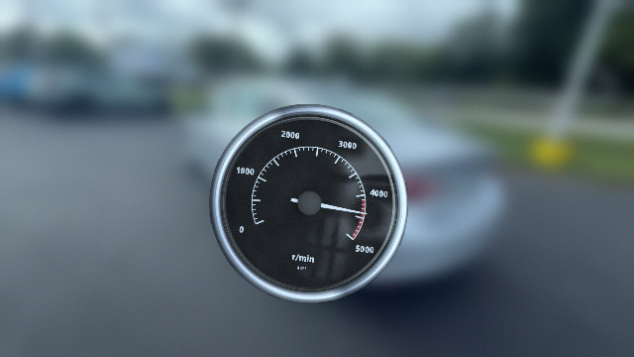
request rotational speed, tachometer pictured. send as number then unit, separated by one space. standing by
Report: 4400 rpm
